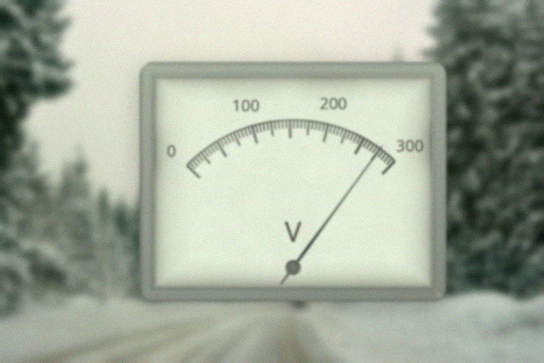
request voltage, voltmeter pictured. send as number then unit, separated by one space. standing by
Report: 275 V
